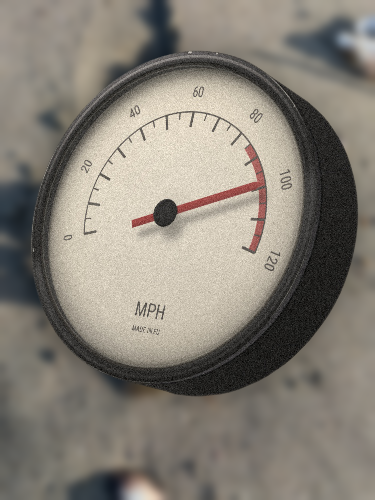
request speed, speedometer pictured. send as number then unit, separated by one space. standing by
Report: 100 mph
